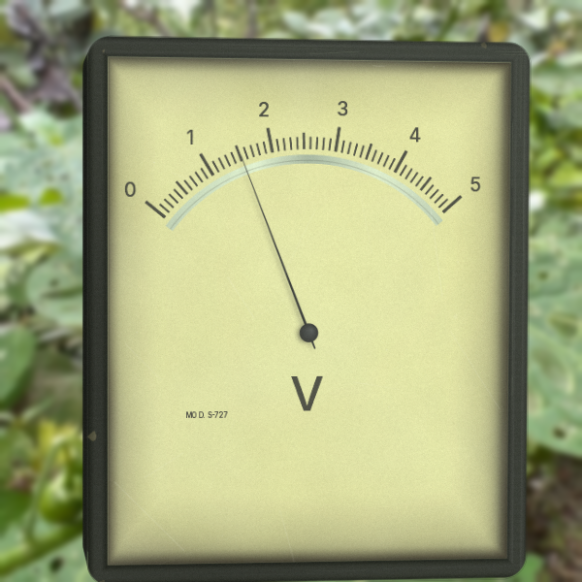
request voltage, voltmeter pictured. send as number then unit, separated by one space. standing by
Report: 1.5 V
